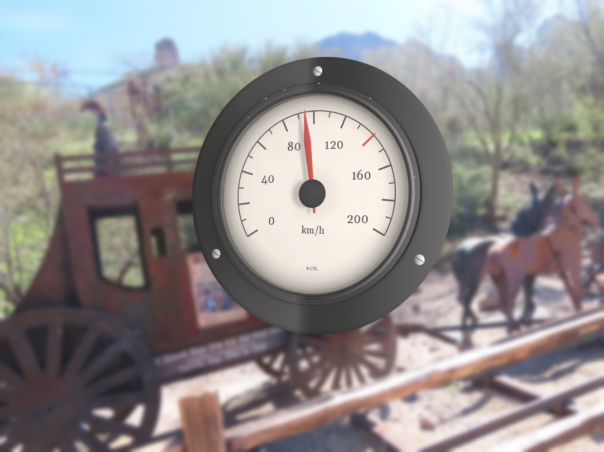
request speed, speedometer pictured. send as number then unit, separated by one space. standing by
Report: 95 km/h
